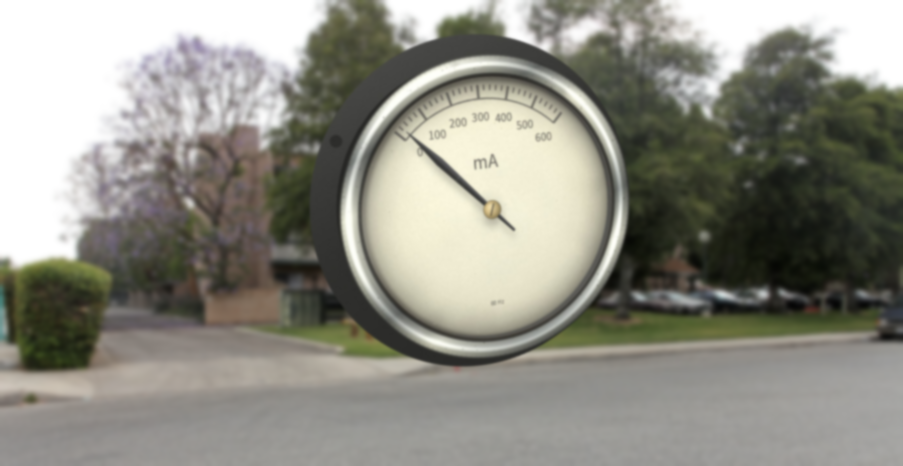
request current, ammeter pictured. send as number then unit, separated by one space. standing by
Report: 20 mA
